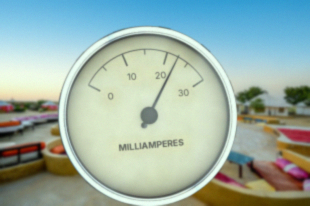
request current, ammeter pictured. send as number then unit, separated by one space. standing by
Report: 22.5 mA
